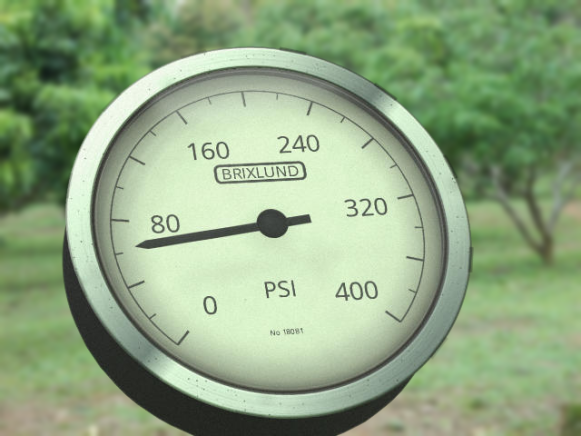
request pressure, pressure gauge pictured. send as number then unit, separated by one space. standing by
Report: 60 psi
